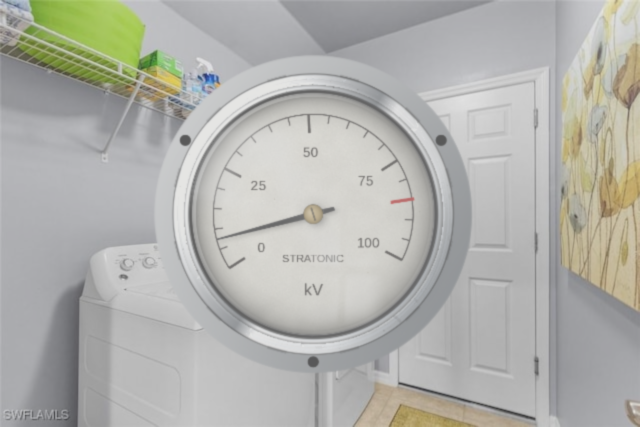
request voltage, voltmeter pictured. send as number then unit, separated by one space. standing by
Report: 7.5 kV
